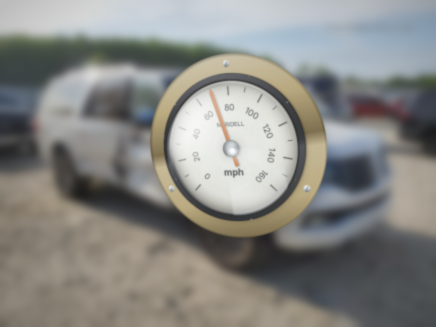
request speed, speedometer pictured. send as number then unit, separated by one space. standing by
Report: 70 mph
